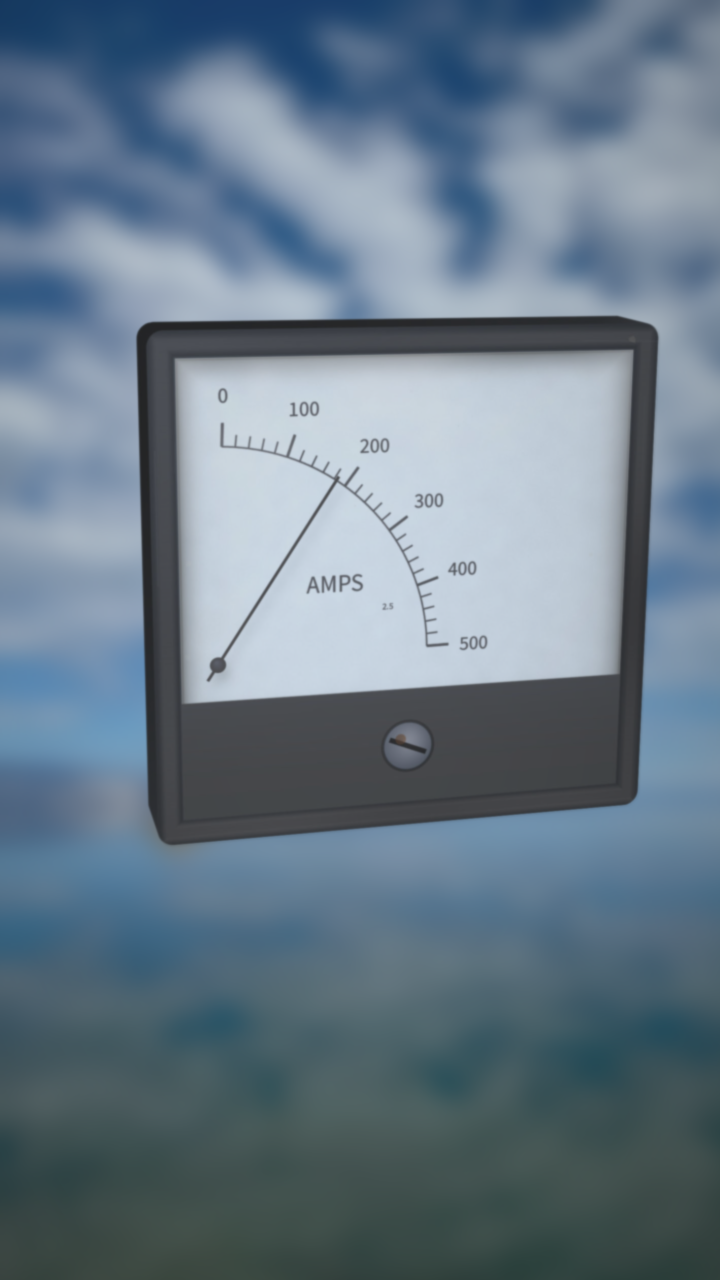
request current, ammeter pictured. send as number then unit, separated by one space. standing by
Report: 180 A
